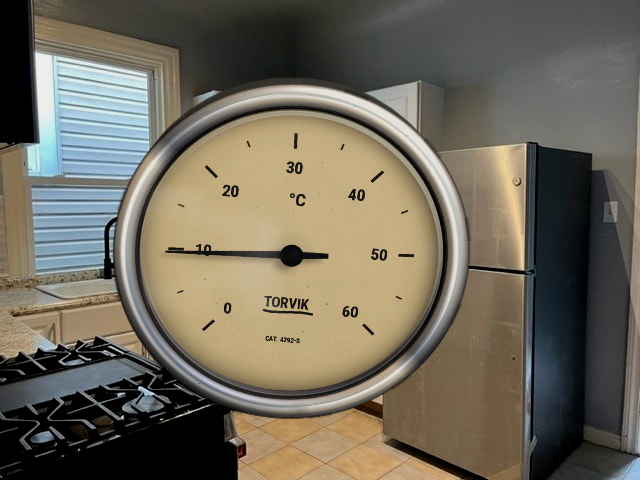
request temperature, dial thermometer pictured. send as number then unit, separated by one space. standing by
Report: 10 °C
